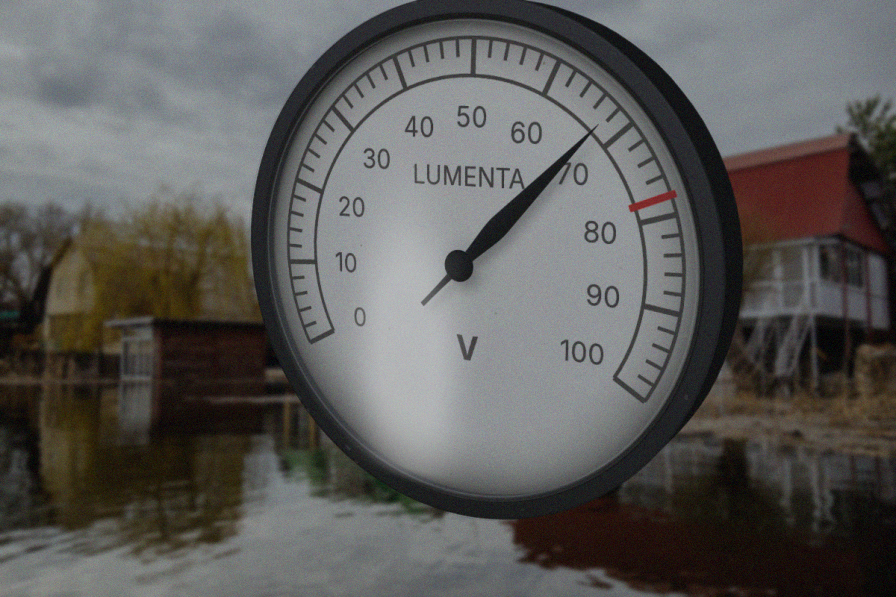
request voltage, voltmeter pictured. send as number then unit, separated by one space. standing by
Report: 68 V
